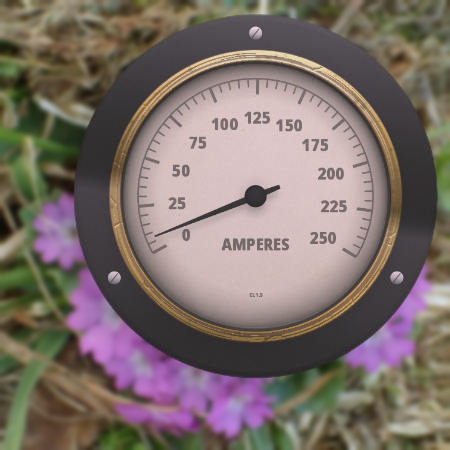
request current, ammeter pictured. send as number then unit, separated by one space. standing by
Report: 7.5 A
